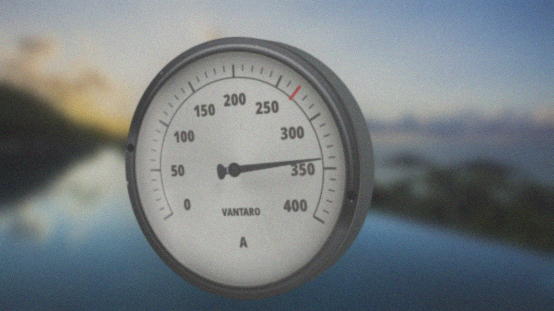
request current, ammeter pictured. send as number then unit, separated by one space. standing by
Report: 340 A
